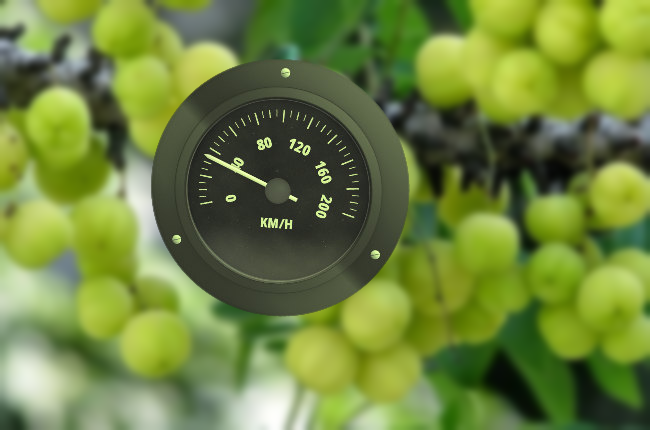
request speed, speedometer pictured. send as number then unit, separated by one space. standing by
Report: 35 km/h
